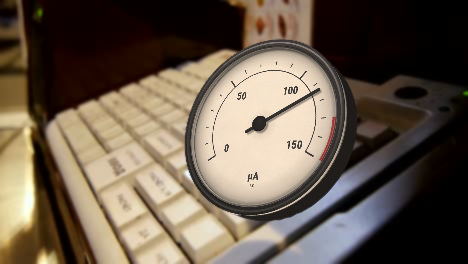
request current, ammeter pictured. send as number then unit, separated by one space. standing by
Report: 115 µA
